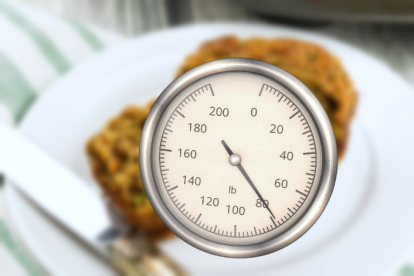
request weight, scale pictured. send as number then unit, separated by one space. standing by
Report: 78 lb
